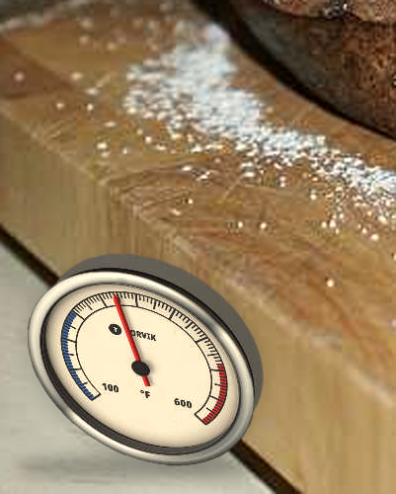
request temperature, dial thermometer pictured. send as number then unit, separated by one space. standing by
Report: 325 °F
